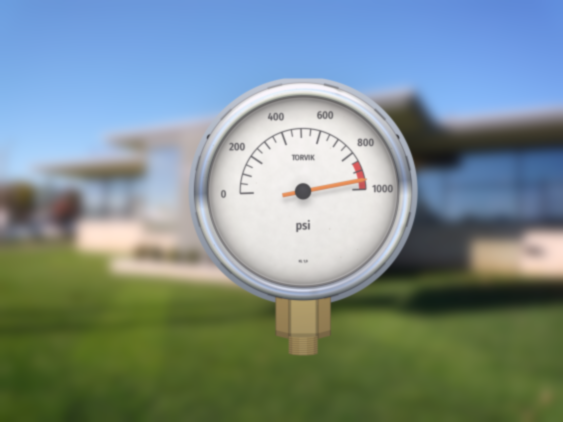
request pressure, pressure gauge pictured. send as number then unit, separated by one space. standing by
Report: 950 psi
